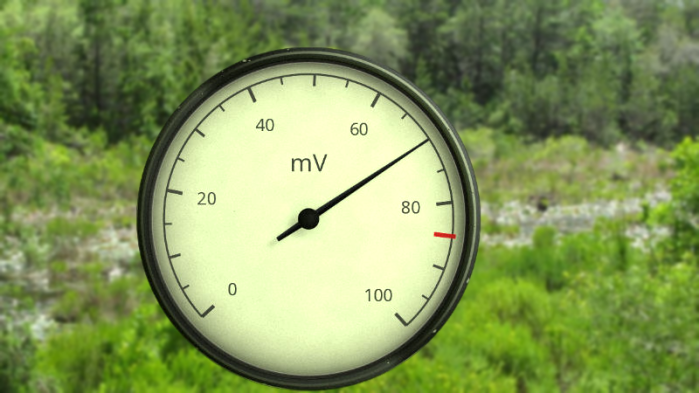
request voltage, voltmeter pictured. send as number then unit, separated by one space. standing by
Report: 70 mV
